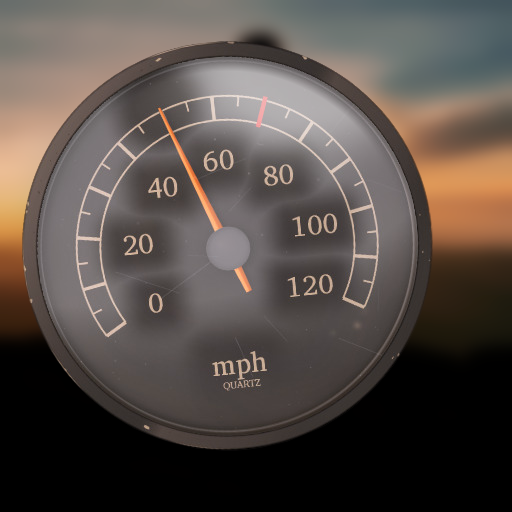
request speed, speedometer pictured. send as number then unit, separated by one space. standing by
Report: 50 mph
